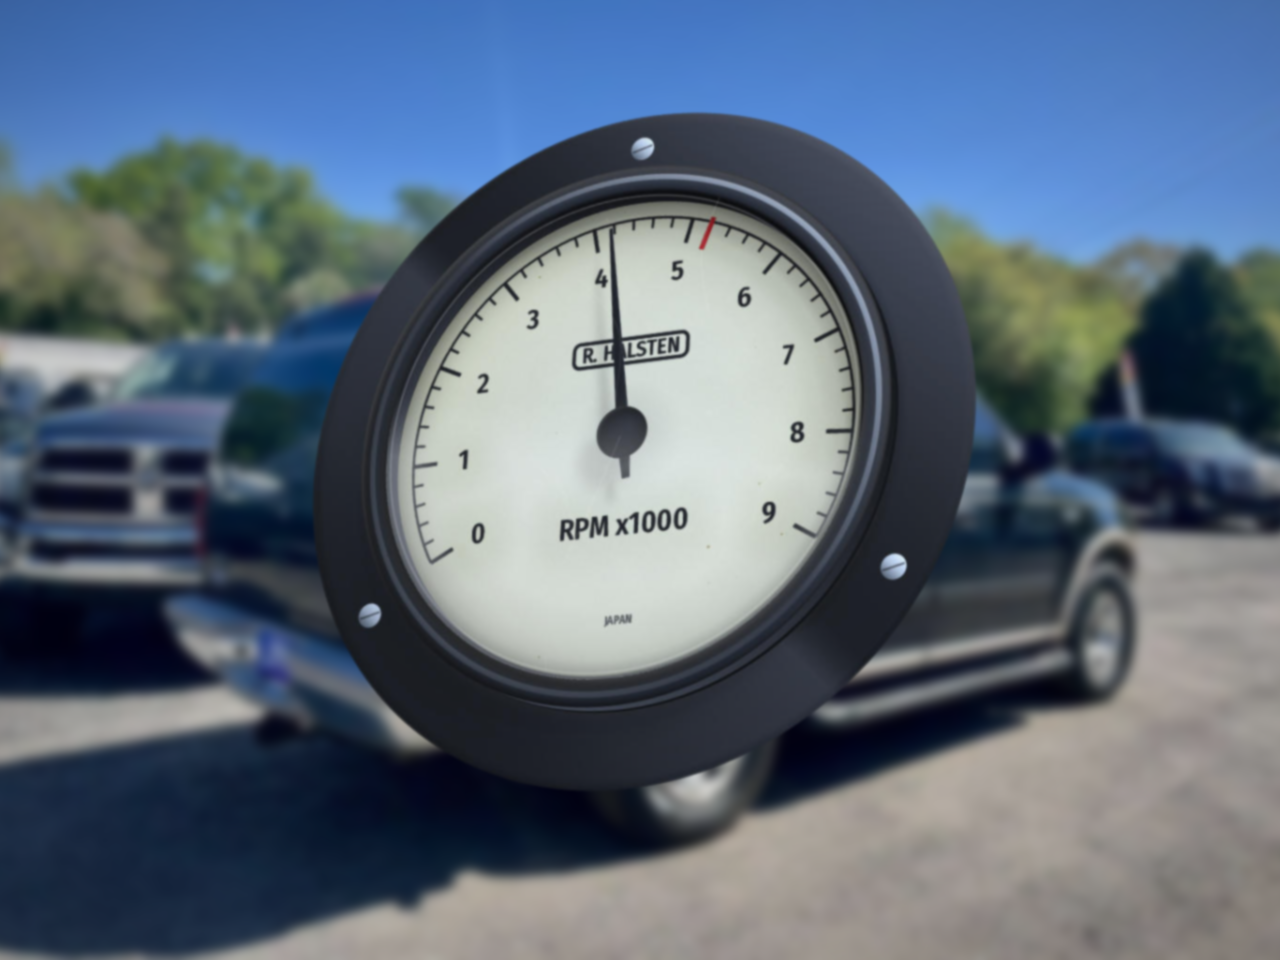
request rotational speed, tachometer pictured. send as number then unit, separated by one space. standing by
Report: 4200 rpm
